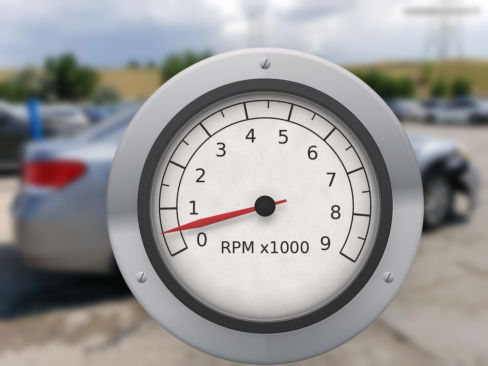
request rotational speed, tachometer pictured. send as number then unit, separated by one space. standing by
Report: 500 rpm
